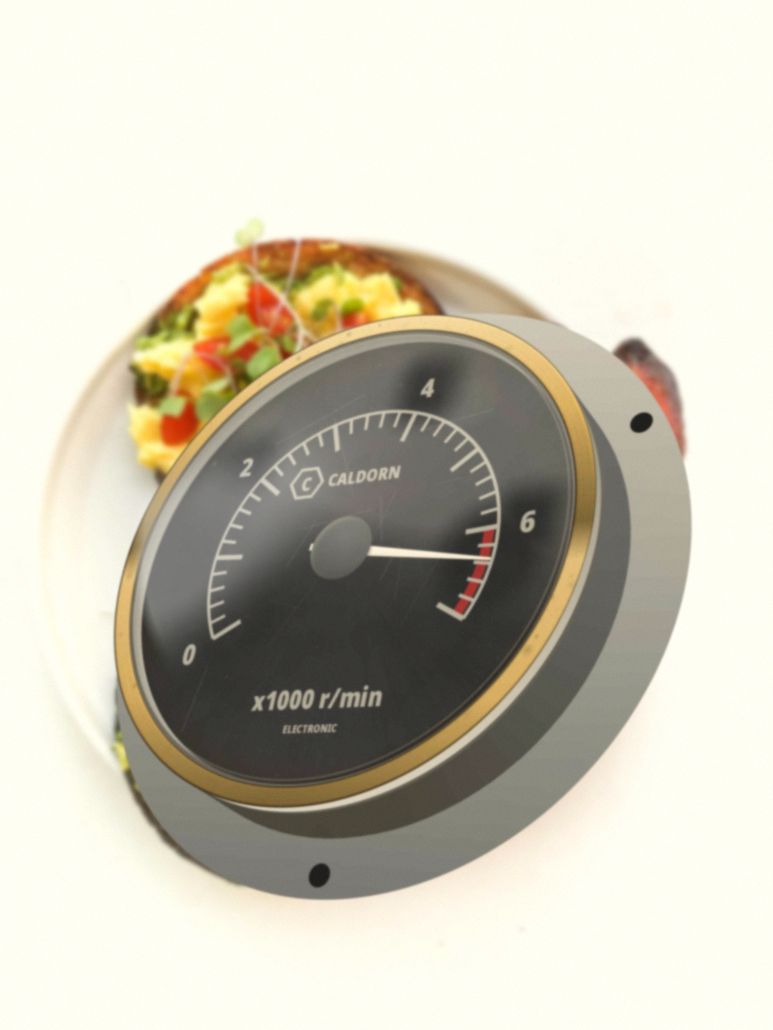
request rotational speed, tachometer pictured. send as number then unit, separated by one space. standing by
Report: 6400 rpm
